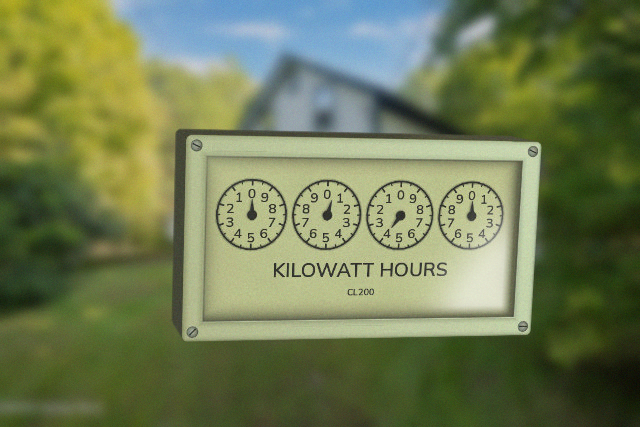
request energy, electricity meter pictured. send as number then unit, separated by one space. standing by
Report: 40 kWh
